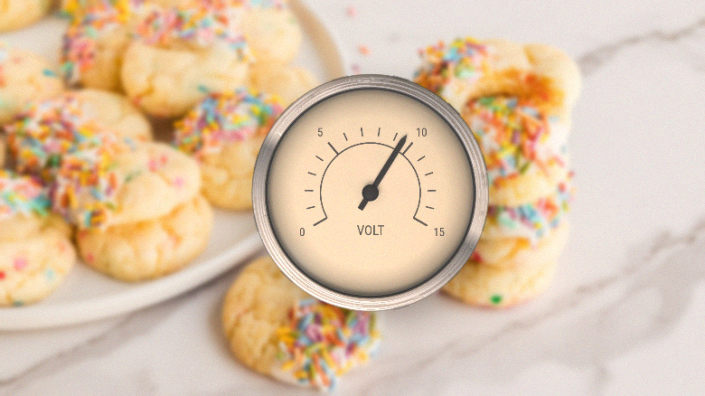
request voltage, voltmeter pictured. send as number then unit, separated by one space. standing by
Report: 9.5 V
